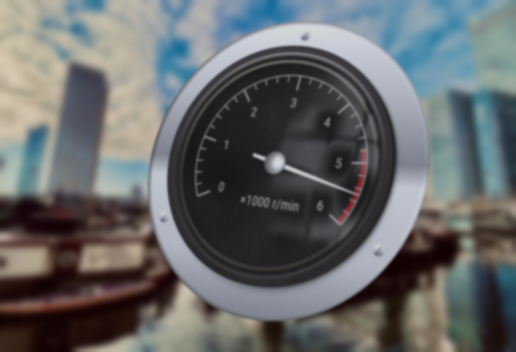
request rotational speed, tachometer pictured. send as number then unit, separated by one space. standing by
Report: 5500 rpm
